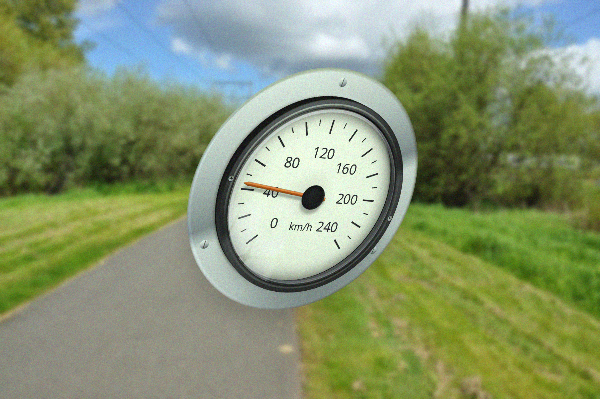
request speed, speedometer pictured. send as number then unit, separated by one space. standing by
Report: 45 km/h
